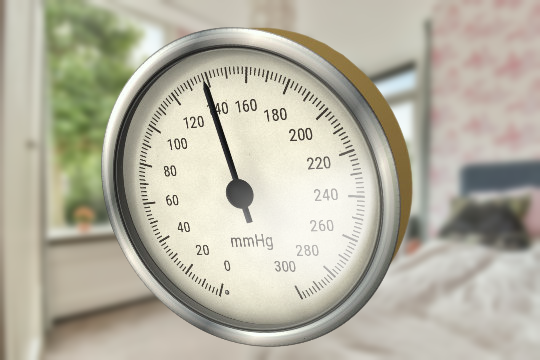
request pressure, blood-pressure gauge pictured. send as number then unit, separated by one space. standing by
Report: 140 mmHg
